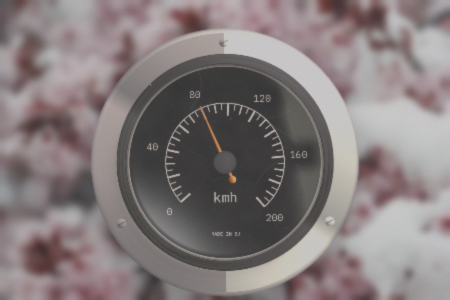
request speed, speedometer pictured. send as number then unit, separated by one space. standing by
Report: 80 km/h
